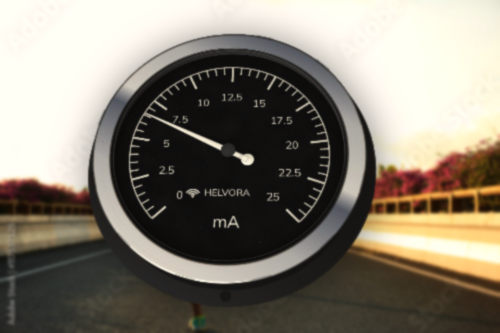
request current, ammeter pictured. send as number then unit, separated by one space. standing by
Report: 6.5 mA
